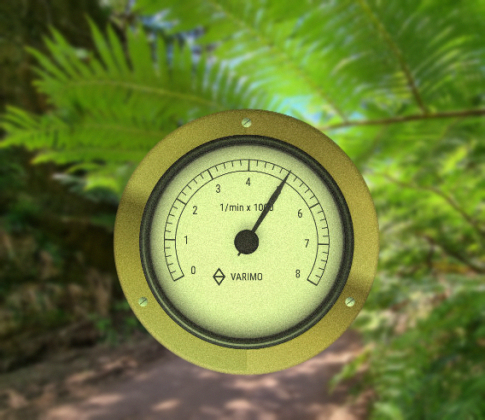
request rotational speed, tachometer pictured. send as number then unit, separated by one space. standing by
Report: 5000 rpm
